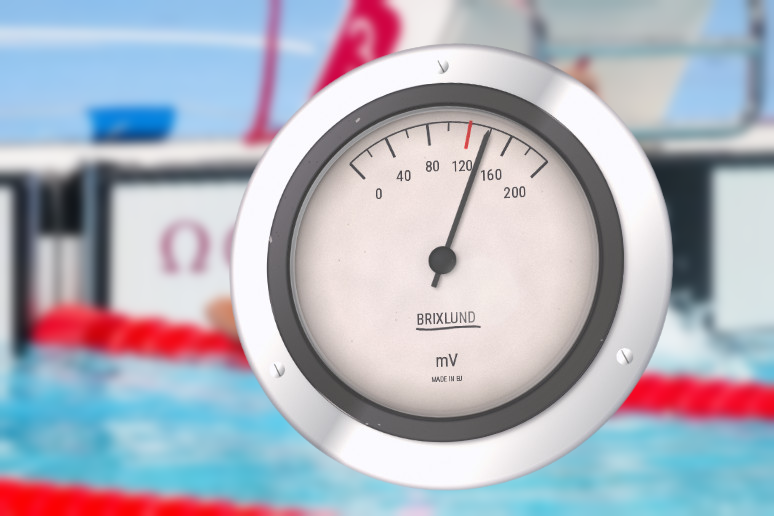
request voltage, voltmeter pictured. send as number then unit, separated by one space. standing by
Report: 140 mV
